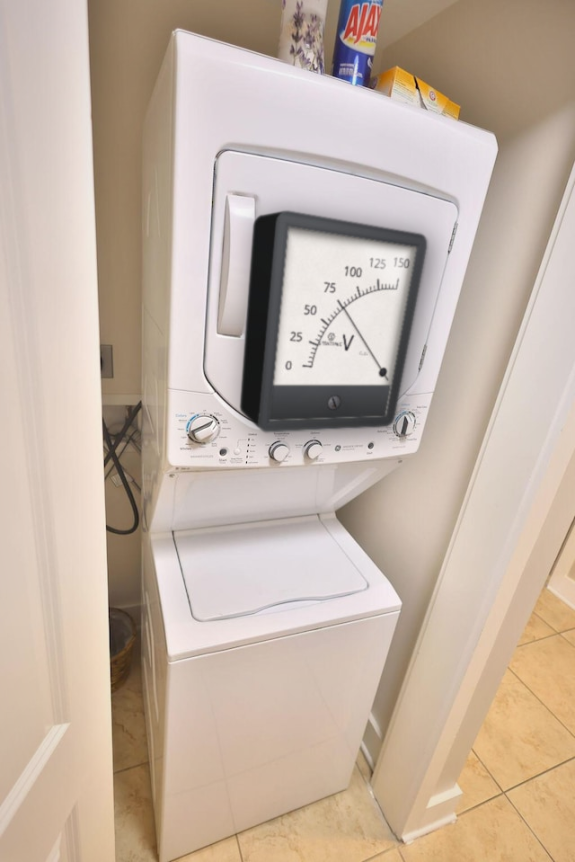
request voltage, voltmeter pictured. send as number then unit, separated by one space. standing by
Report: 75 V
